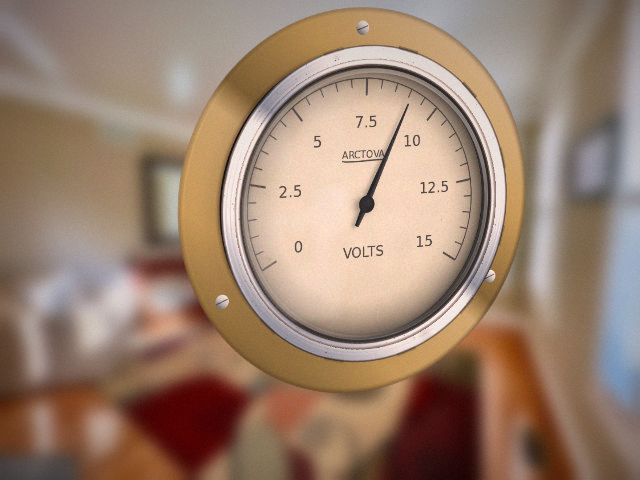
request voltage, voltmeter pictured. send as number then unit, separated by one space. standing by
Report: 9 V
